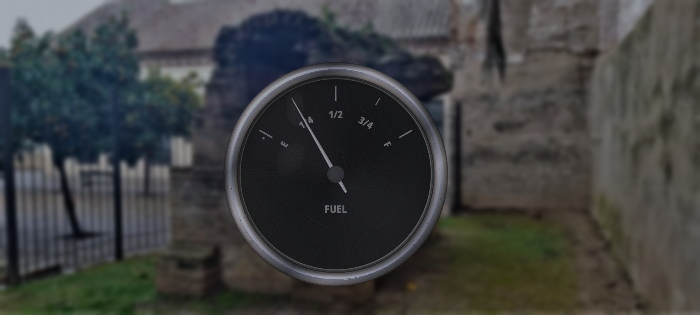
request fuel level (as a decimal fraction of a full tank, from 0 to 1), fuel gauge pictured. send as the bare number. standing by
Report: 0.25
